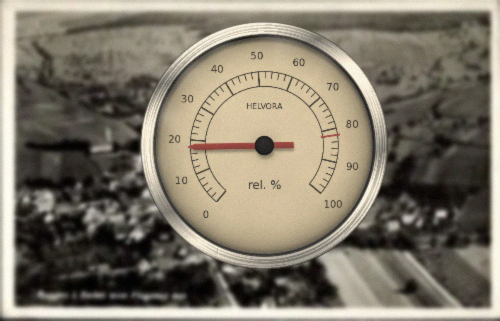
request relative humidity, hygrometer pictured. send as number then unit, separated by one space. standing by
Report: 18 %
